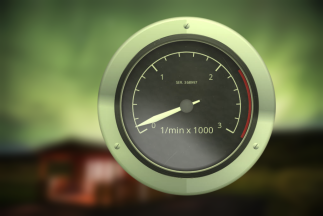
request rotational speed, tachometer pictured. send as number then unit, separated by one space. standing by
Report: 100 rpm
